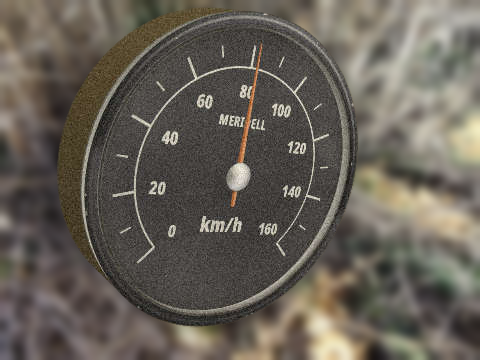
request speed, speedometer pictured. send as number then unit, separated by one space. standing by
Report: 80 km/h
